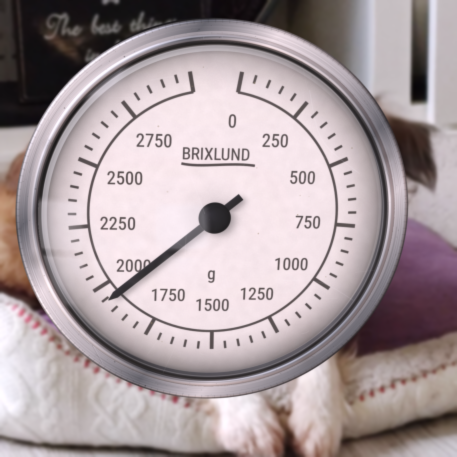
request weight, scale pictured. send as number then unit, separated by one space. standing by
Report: 1950 g
